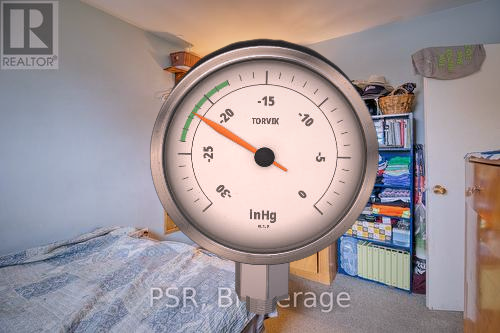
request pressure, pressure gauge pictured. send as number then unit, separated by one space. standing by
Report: -21.5 inHg
